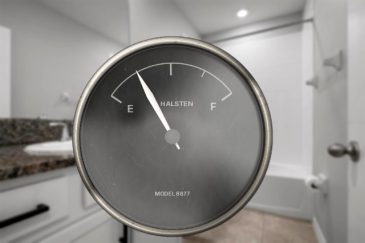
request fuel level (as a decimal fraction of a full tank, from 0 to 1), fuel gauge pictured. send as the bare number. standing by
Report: 0.25
